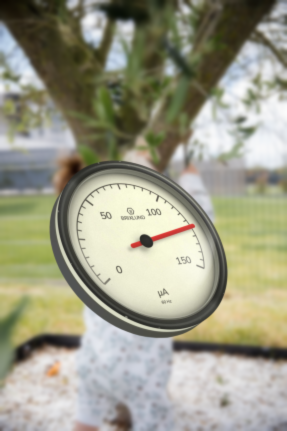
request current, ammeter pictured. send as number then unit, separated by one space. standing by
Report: 125 µA
